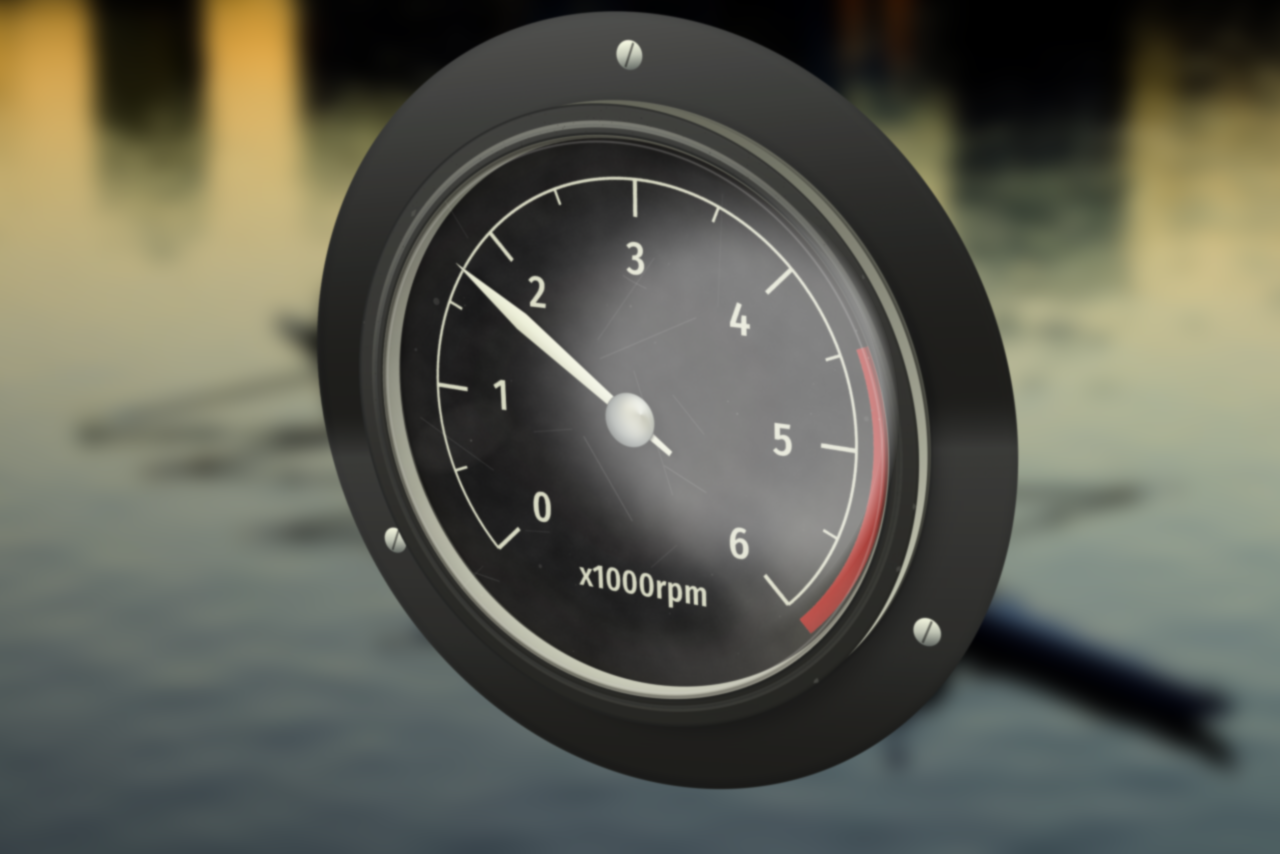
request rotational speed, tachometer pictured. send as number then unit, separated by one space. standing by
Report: 1750 rpm
